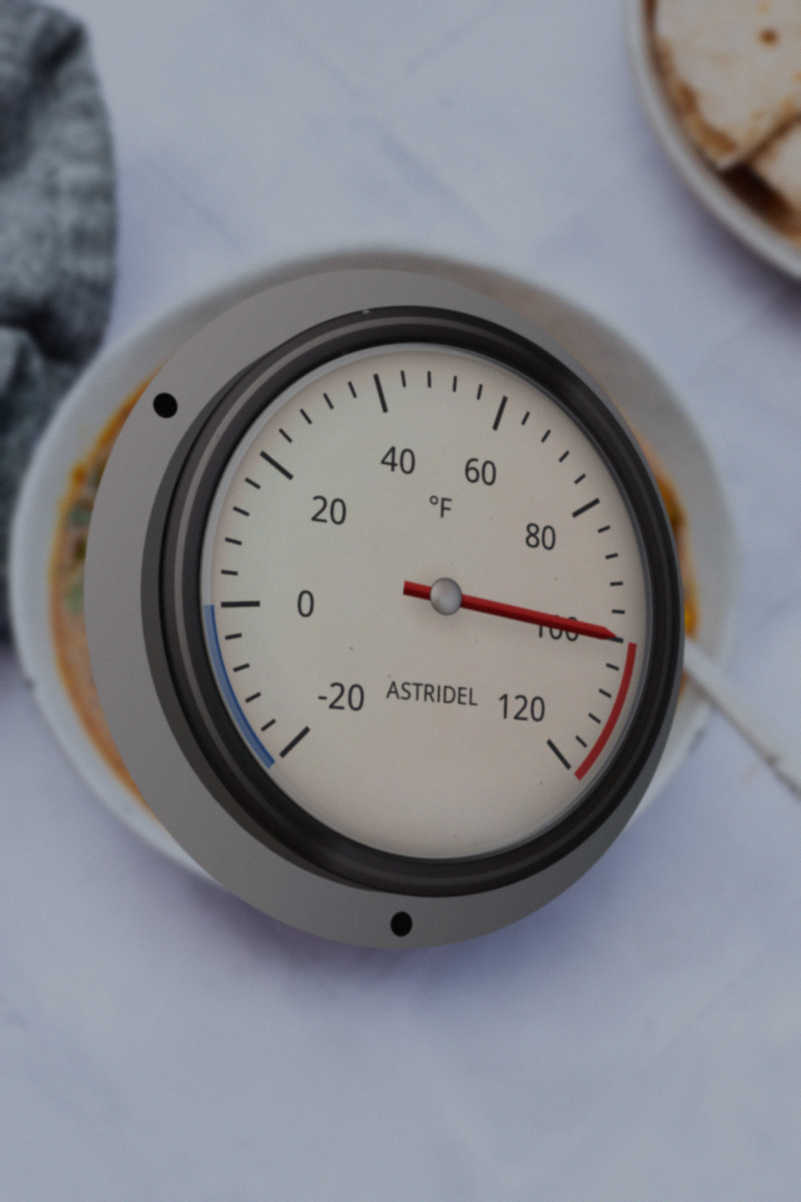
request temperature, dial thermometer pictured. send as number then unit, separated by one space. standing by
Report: 100 °F
